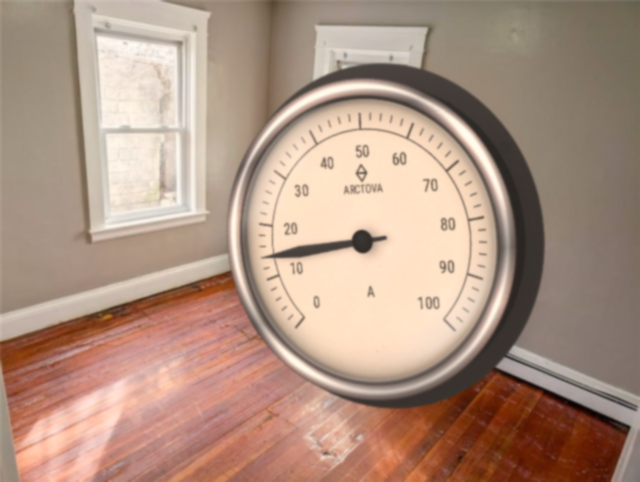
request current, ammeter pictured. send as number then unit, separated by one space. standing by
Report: 14 A
